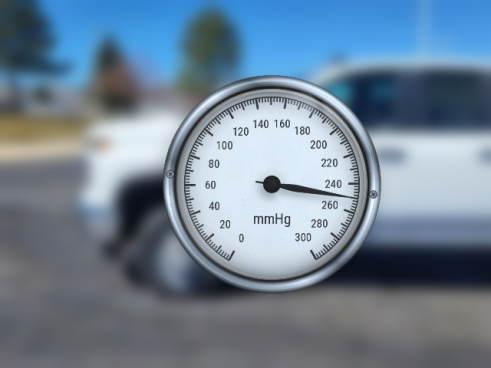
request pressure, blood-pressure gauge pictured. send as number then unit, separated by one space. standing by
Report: 250 mmHg
